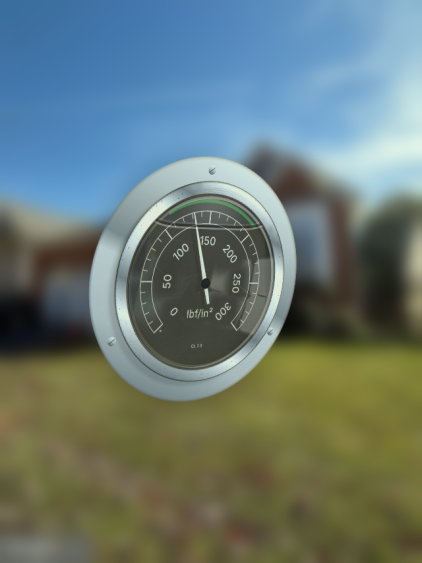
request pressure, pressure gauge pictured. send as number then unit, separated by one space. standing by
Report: 130 psi
